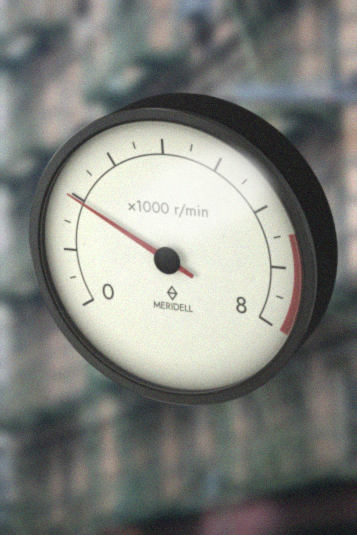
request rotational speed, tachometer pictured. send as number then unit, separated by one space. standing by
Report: 2000 rpm
